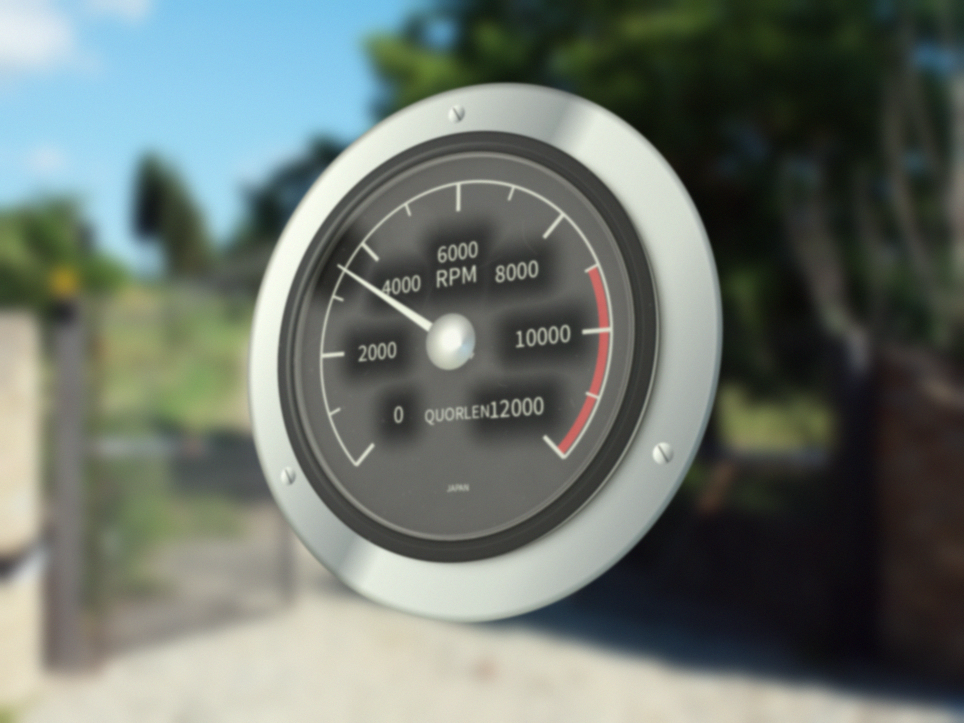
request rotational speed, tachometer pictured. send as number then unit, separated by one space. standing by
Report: 3500 rpm
